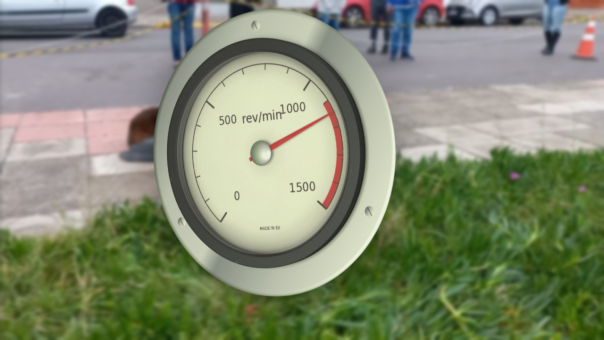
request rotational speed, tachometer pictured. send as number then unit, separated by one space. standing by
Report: 1150 rpm
